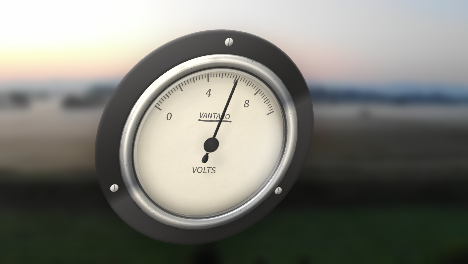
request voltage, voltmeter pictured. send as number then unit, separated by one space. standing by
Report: 6 V
